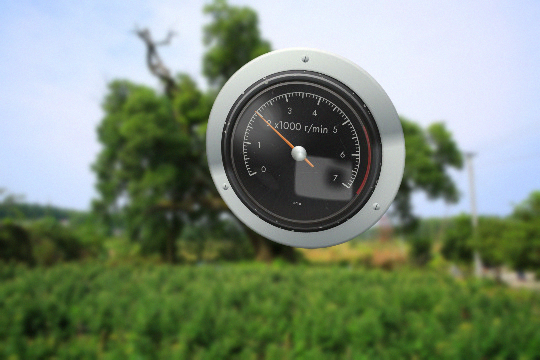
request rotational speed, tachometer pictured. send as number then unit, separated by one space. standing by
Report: 2000 rpm
